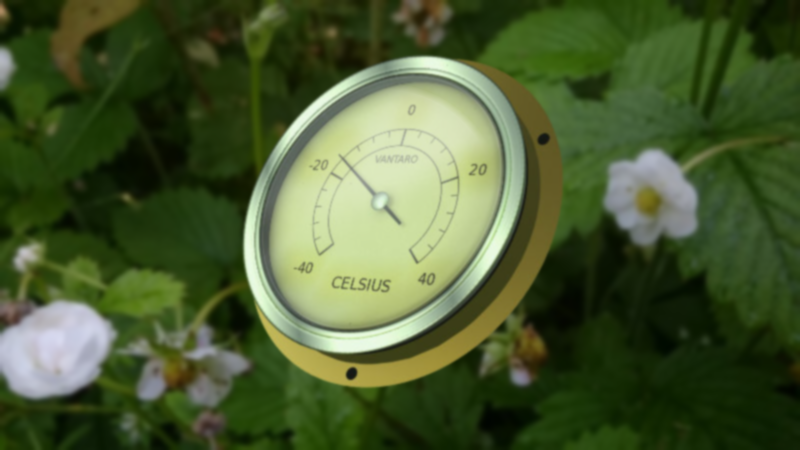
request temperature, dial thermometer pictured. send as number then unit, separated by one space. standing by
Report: -16 °C
